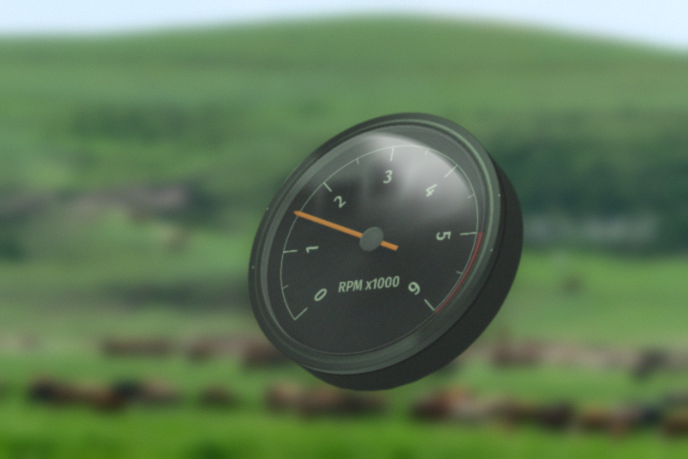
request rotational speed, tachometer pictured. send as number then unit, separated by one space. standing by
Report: 1500 rpm
